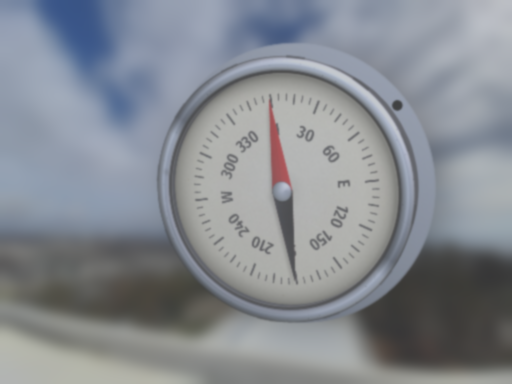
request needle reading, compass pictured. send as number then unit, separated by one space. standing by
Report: 0 °
